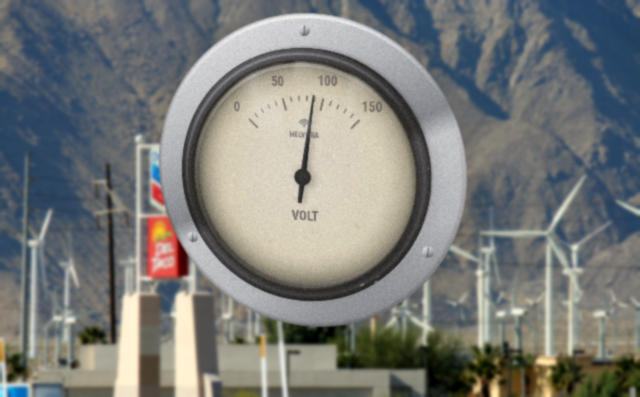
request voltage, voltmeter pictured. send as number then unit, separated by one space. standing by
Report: 90 V
